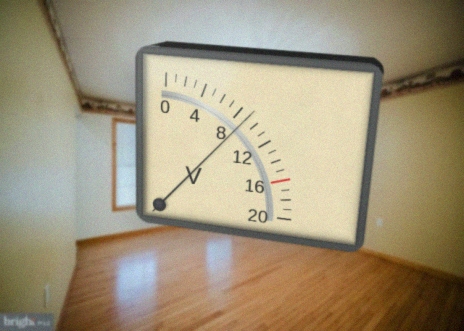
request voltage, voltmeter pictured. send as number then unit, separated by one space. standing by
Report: 9 V
